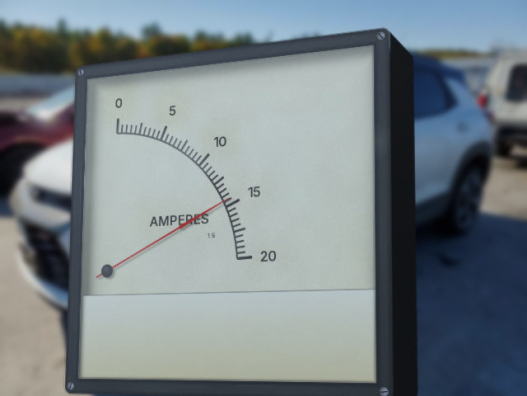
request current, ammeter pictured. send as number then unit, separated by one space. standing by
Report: 14.5 A
